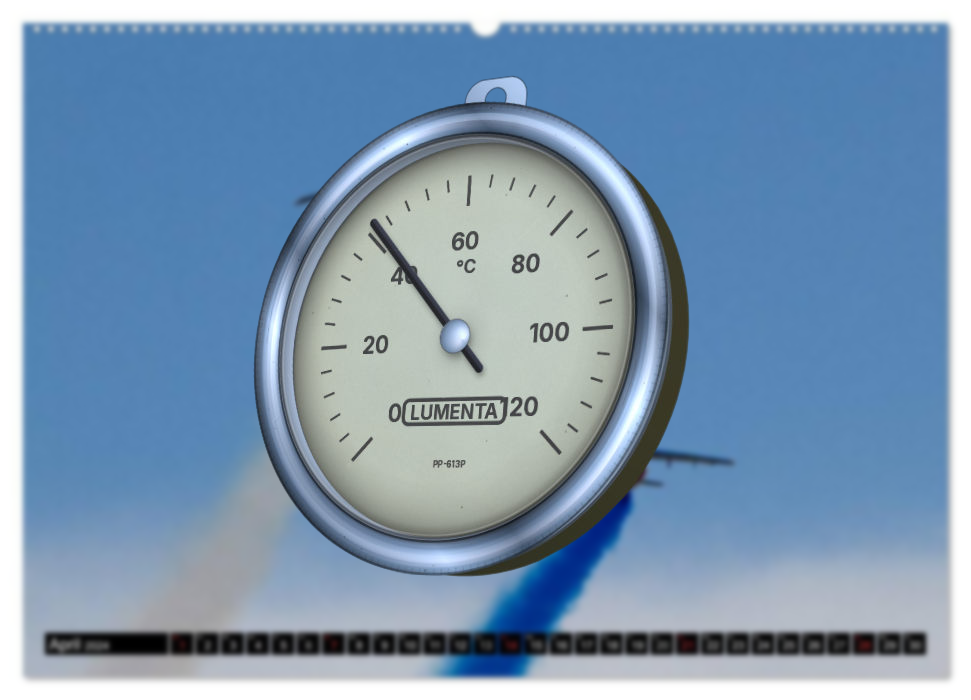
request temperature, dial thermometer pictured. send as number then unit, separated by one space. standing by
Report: 42 °C
